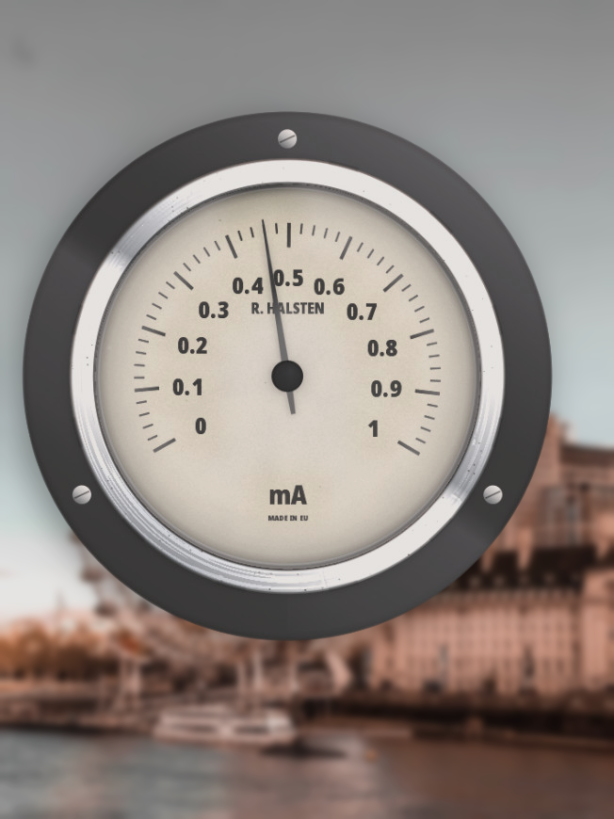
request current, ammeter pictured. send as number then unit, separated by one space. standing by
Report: 0.46 mA
